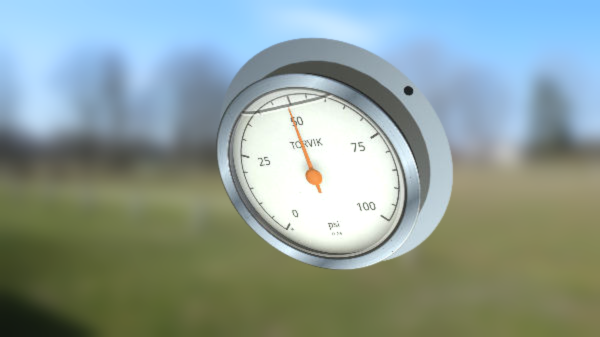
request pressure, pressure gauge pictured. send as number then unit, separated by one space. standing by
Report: 50 psi
